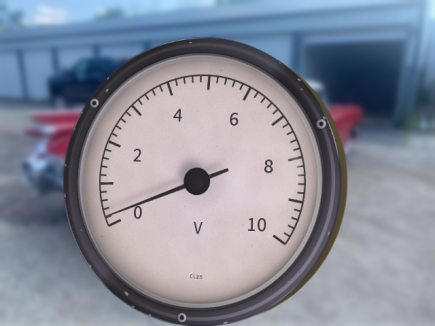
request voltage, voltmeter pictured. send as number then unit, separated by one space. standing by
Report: 0.2 V
